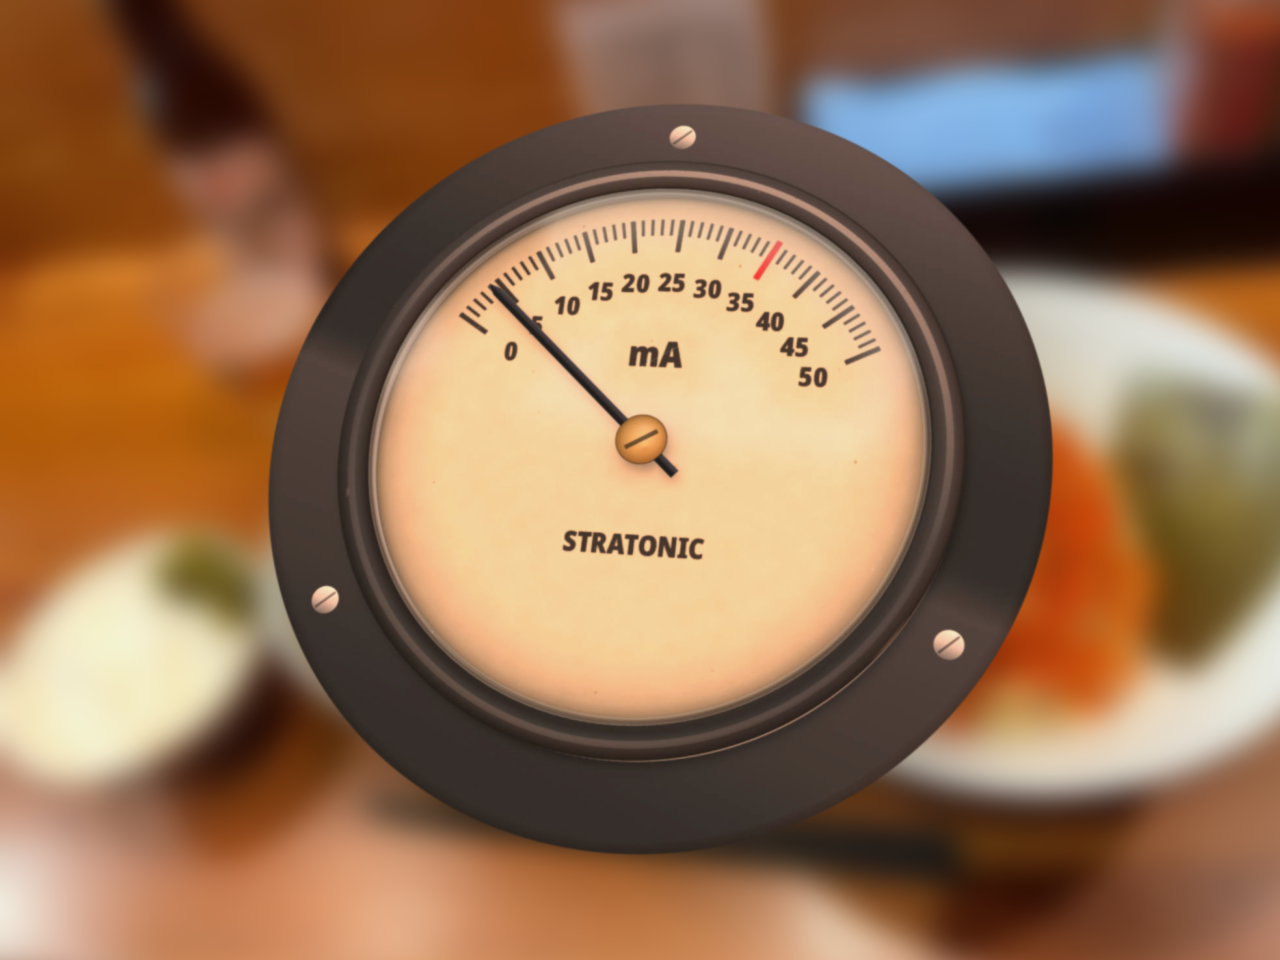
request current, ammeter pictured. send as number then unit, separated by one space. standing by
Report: 4 mA
